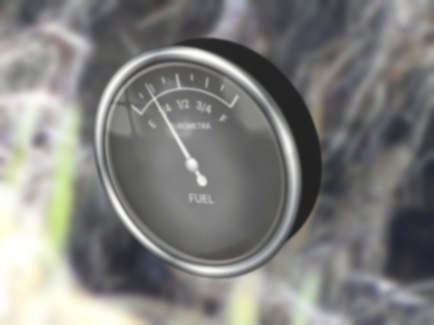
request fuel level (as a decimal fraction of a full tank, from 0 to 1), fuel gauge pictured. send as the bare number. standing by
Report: 0.25
